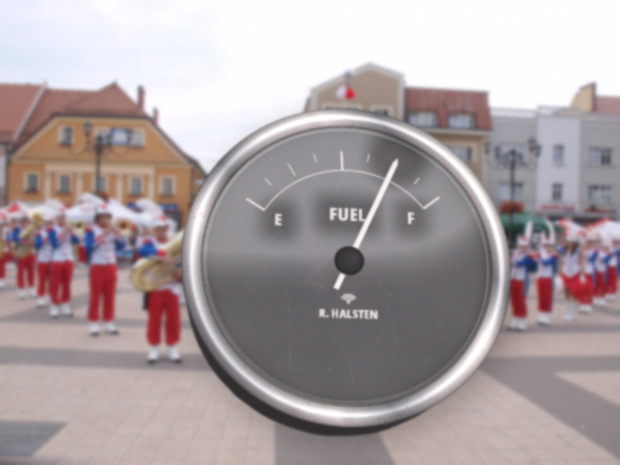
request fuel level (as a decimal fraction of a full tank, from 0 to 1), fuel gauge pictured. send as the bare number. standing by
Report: 0.75
